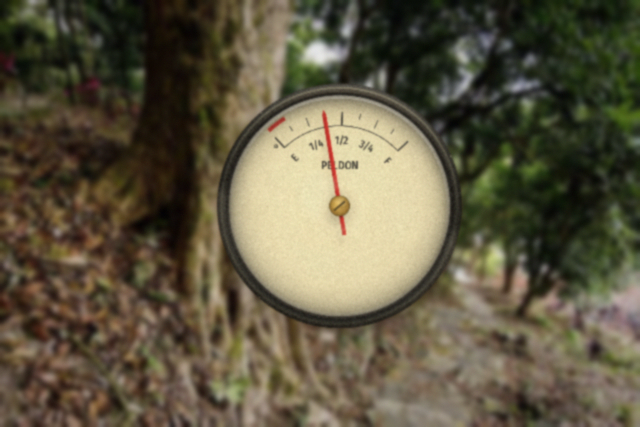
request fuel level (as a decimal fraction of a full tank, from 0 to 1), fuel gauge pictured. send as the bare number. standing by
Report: 0.375
